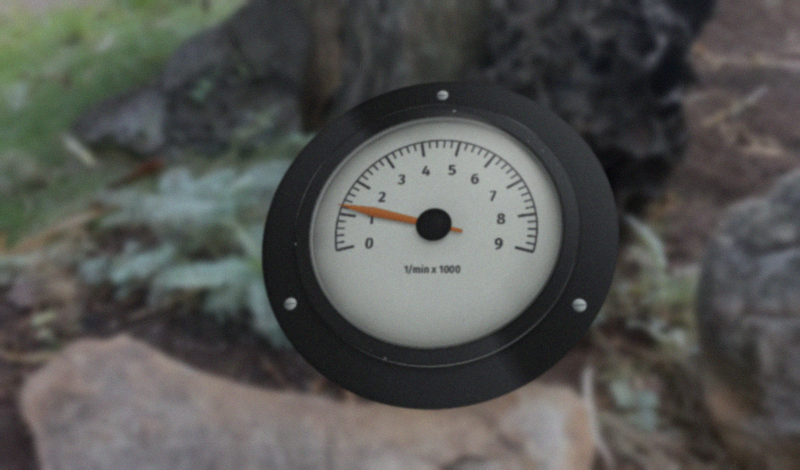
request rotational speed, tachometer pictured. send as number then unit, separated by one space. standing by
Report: 1200 rpm
